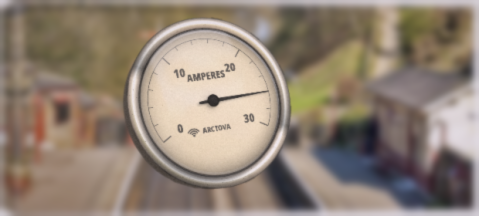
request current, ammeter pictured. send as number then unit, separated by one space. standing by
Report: 26 A
